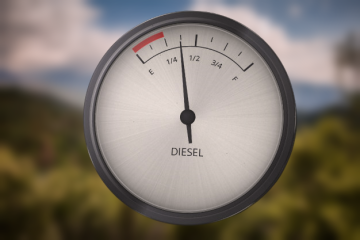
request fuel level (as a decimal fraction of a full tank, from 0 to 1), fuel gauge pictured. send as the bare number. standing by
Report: 0.375
